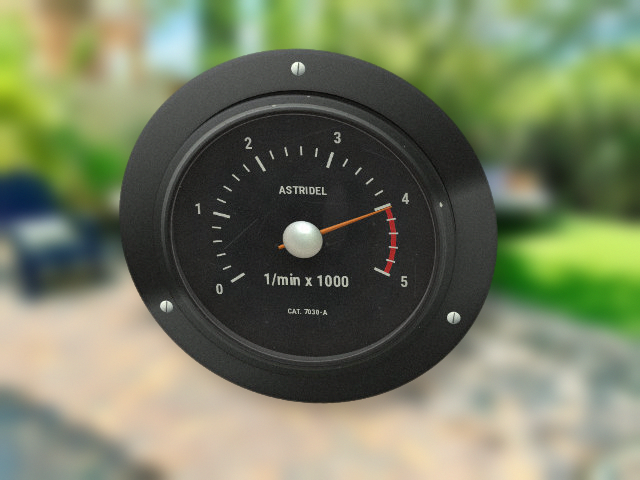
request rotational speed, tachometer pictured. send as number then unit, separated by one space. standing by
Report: 4000 rpm
